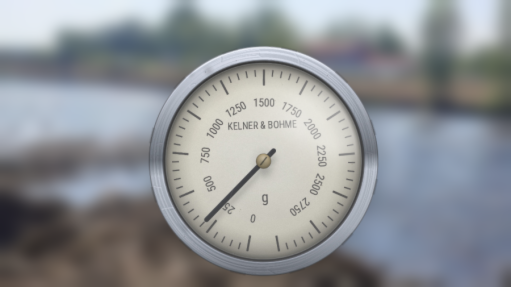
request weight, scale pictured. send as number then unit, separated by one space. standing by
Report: 300 g
